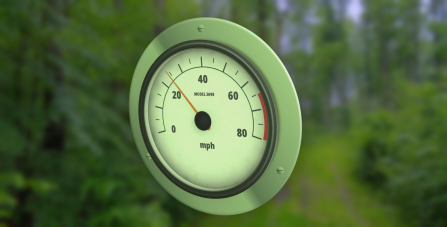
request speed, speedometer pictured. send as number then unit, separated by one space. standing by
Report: 25 mph
